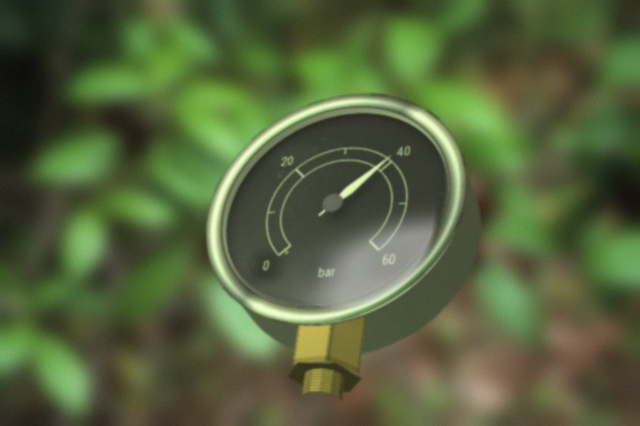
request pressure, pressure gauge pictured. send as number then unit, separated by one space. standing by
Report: 40 bar
